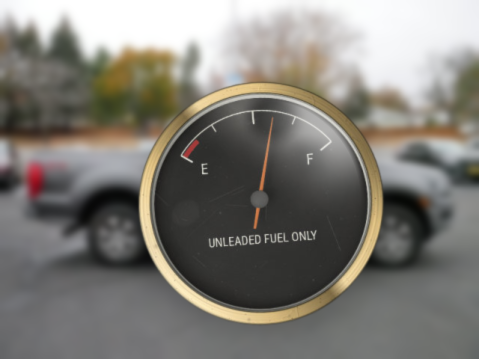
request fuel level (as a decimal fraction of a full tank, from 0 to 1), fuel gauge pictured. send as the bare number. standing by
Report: 0.625
